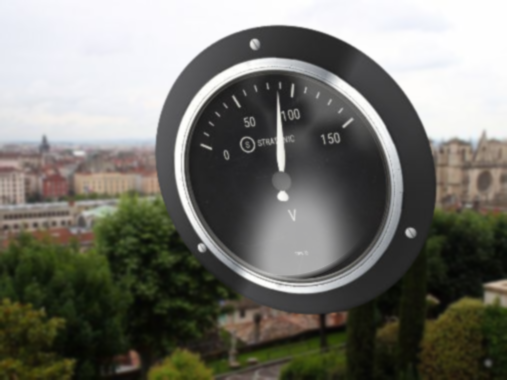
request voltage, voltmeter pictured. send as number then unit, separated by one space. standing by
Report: 90 V
